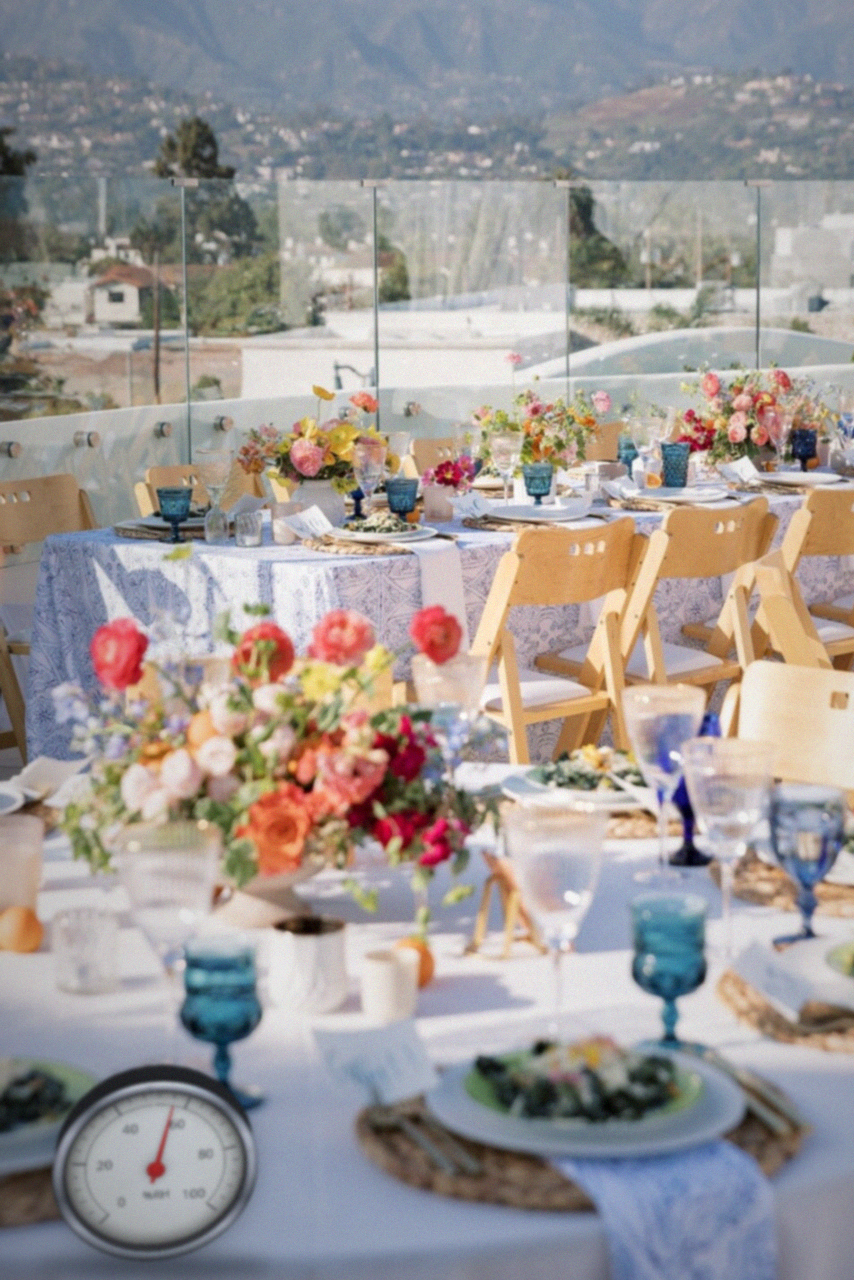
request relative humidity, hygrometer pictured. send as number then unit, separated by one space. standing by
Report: 56 %
